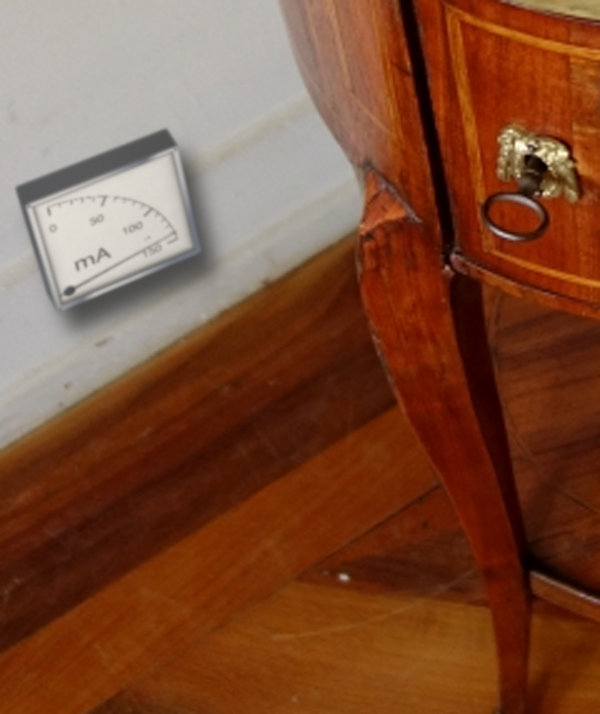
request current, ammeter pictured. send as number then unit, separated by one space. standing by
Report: 140 mA
